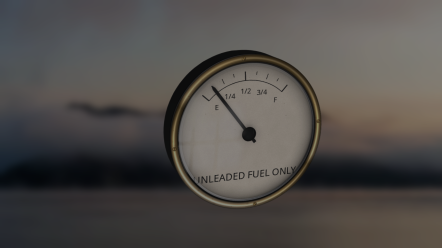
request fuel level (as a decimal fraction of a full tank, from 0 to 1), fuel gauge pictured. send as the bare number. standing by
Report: 0.125
